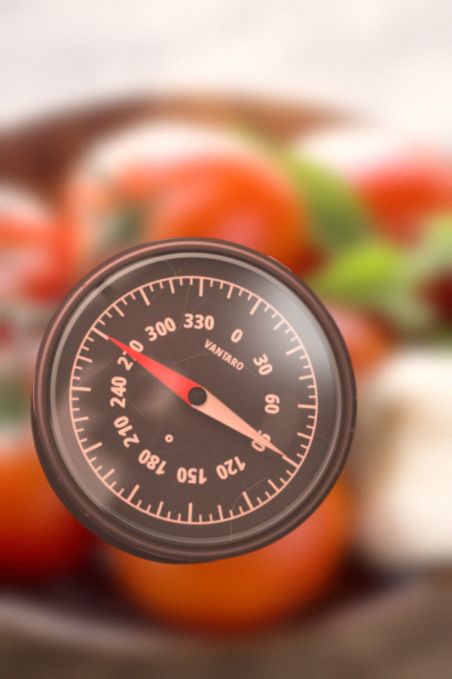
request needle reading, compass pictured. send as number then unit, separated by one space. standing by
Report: 270 °
